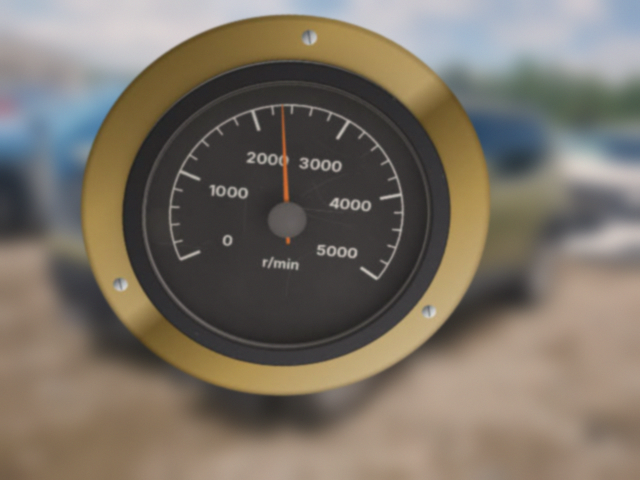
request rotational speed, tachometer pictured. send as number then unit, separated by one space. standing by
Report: 2300 rpm
